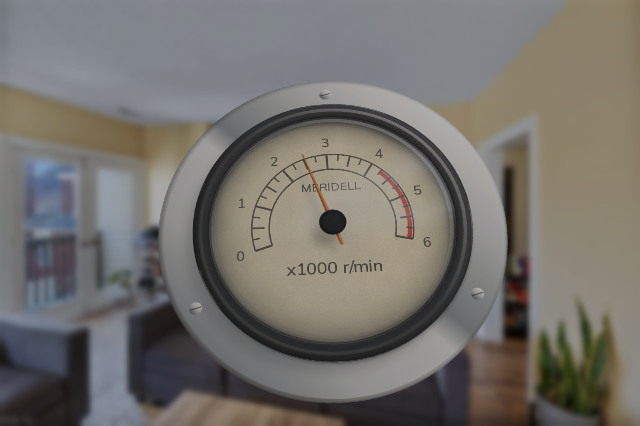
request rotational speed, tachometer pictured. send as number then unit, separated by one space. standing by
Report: 2500 rpm
